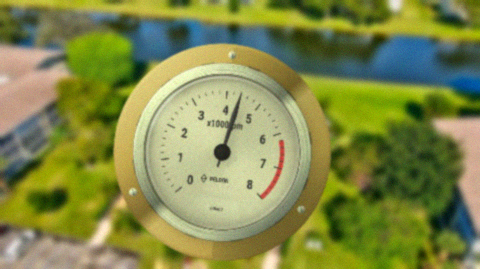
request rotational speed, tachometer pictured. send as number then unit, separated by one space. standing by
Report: 4400 rpm
